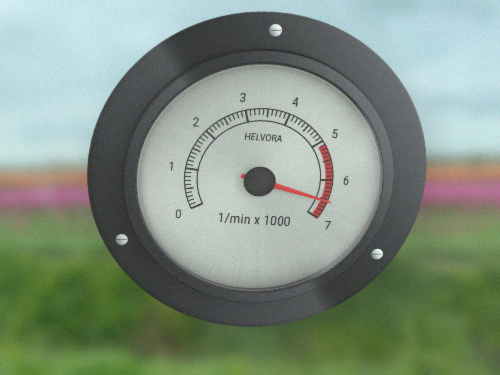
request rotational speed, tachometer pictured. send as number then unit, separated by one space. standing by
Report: 6500 rpm
